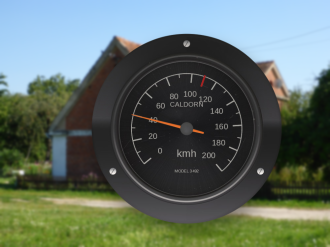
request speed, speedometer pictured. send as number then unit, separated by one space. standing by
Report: 40 km/h
